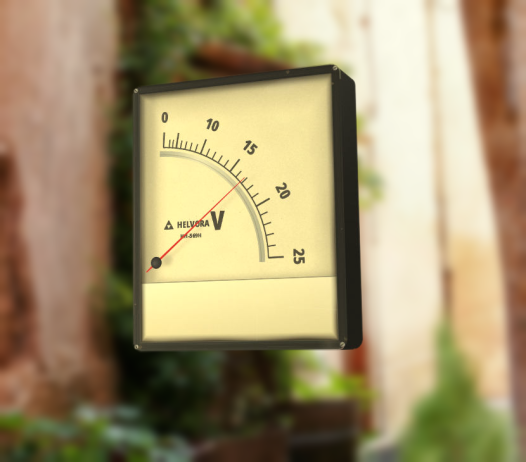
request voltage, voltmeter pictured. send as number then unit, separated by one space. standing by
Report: 17 V
